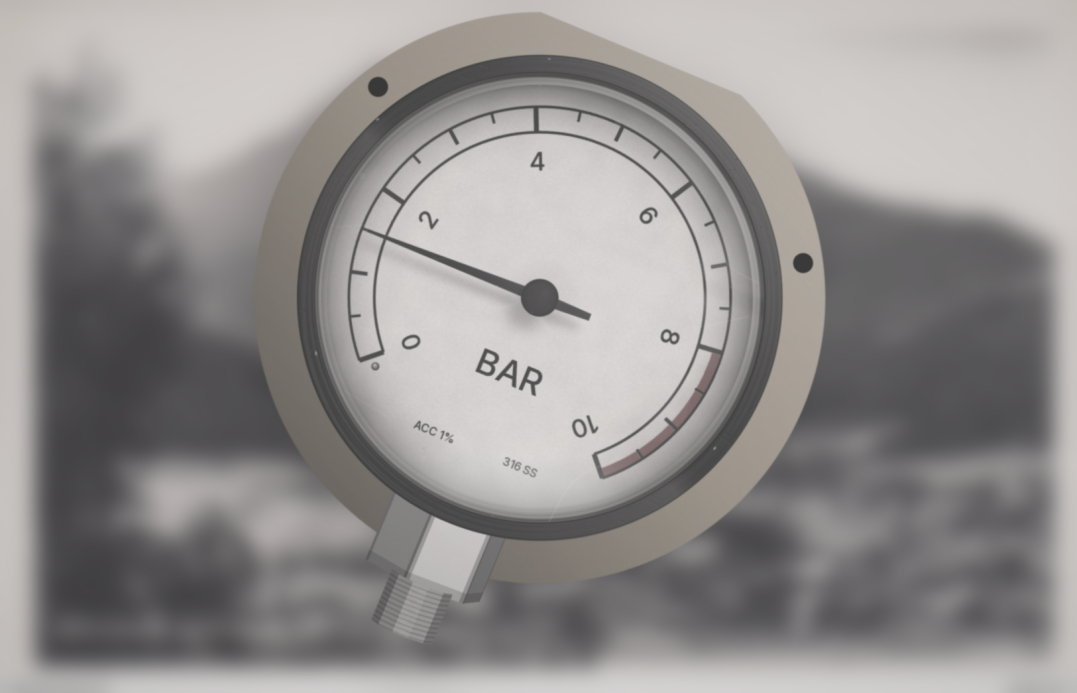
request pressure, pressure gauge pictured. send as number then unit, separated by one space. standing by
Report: 1.5 bar
